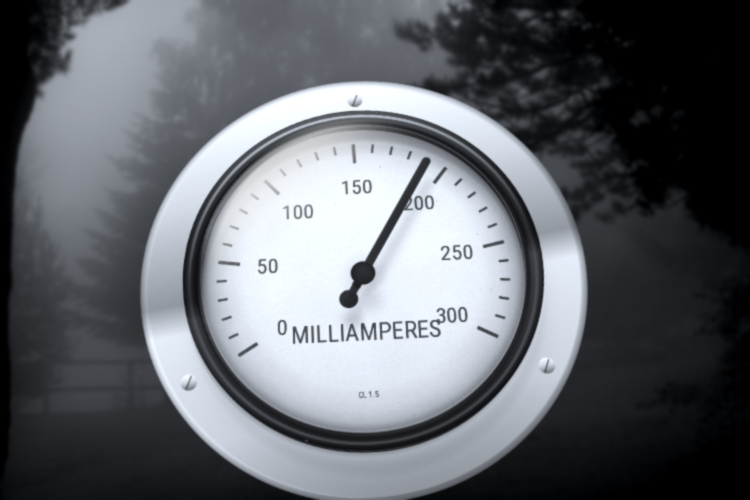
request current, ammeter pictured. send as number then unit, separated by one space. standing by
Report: 190 mA
